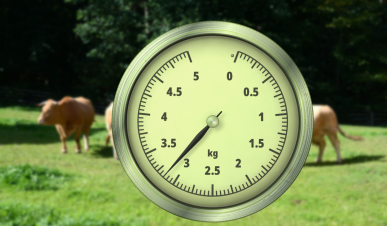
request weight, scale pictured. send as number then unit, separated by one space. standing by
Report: 3.15 kg
